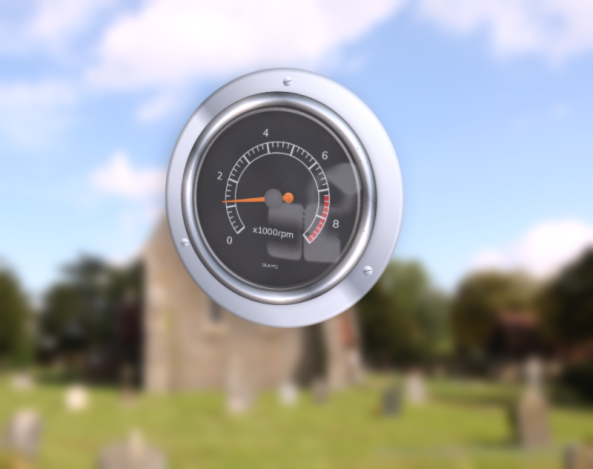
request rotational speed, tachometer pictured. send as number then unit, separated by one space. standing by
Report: 1200 rpm
